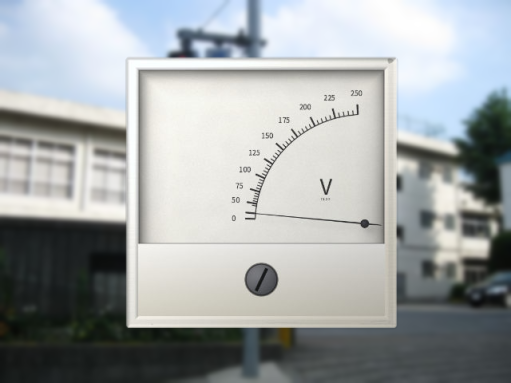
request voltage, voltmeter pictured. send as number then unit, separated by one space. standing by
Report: 25 V
